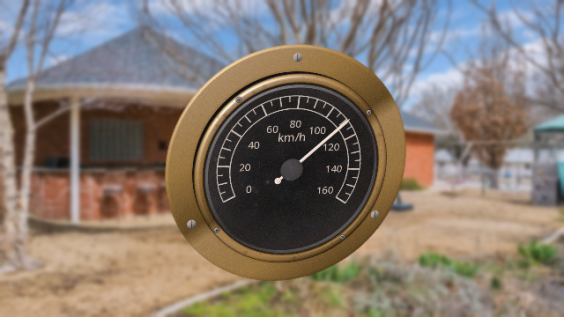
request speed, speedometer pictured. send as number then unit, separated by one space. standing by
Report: 110 km/h
